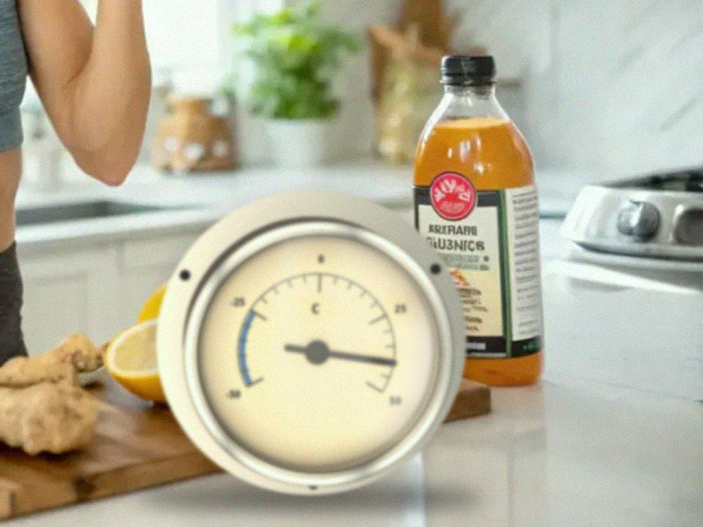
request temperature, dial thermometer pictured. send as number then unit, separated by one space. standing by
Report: 40 °C
